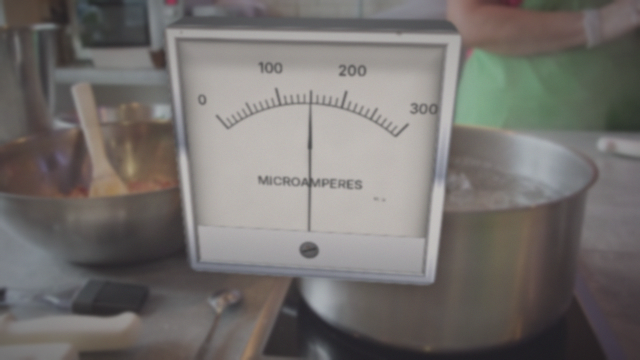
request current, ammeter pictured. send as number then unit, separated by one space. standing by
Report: 150 µA
